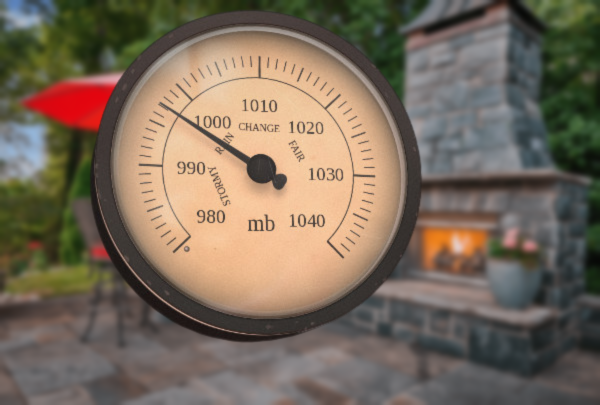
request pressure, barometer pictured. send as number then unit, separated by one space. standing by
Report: 997 mbar
